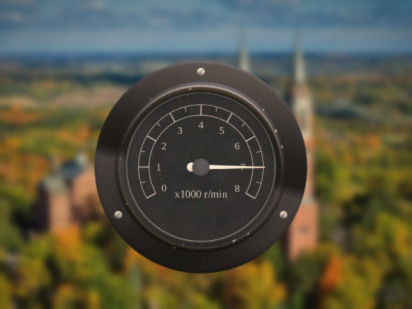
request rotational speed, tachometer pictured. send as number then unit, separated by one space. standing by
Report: 7000 rpm
